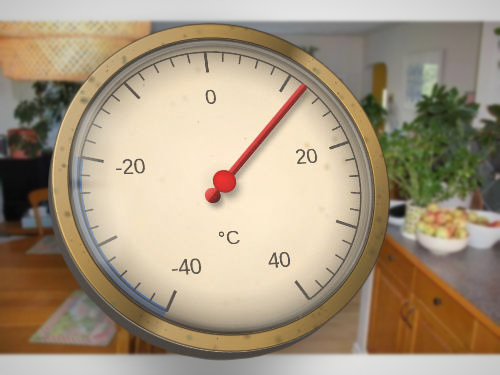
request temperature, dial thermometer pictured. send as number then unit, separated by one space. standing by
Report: 12 °C
